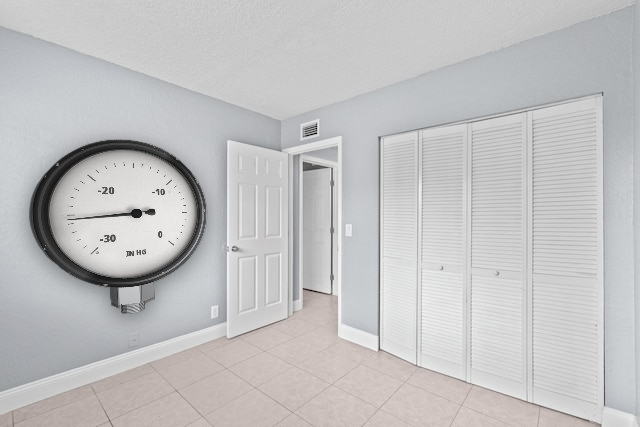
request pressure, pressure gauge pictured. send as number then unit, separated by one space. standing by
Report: -25.5 inHg
